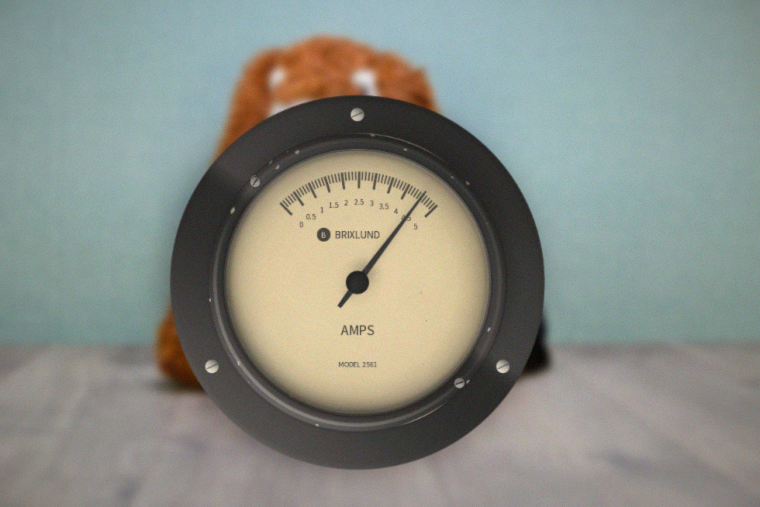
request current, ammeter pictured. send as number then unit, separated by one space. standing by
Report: 4.5 A
